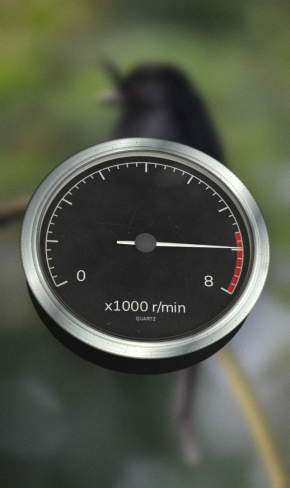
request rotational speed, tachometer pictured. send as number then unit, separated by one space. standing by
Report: 7000 rpm
